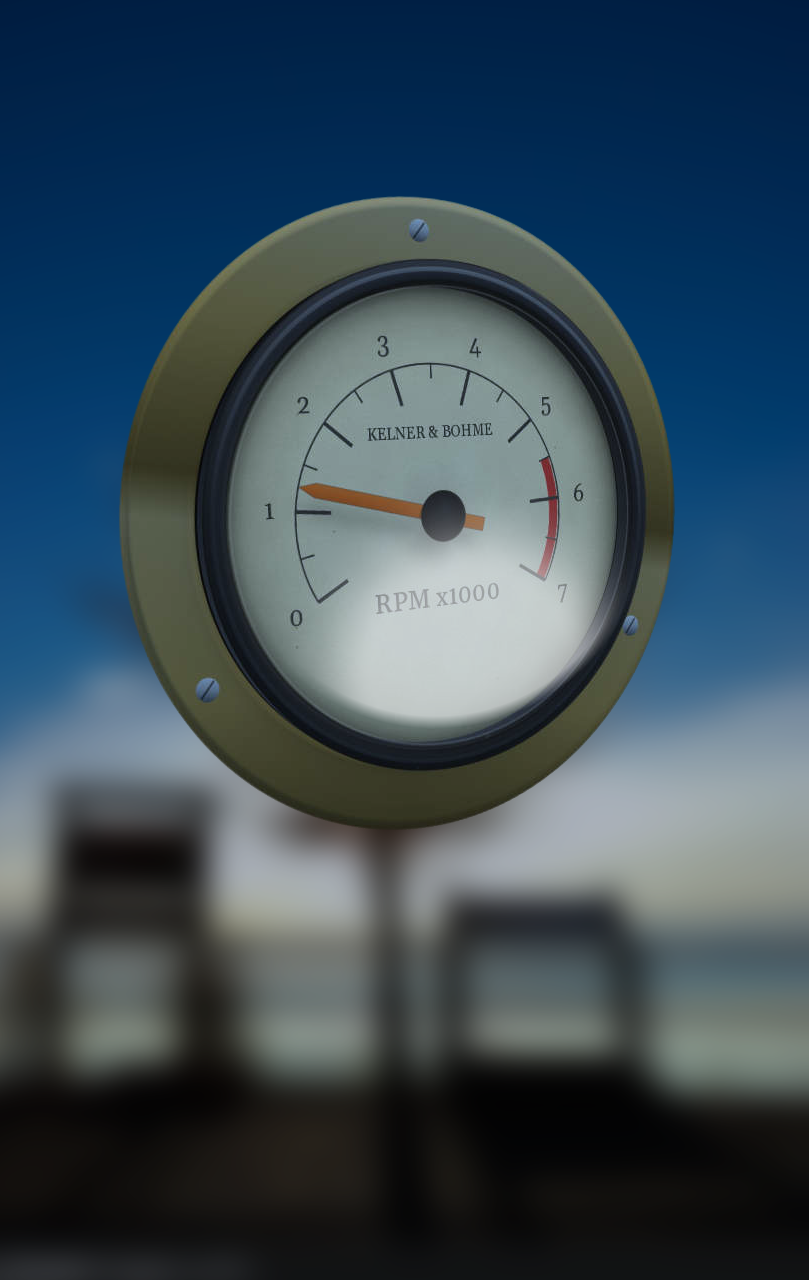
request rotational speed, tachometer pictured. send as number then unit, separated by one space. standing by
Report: 1250 rpm
